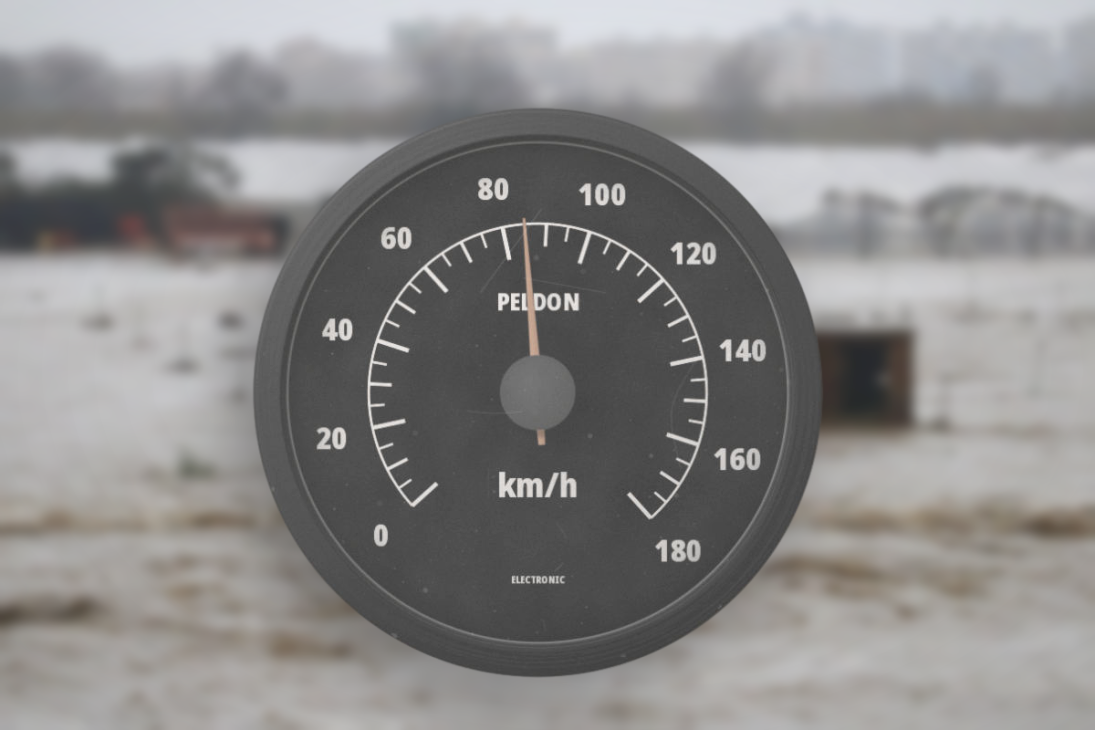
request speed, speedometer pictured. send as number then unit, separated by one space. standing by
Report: 85 km/h
